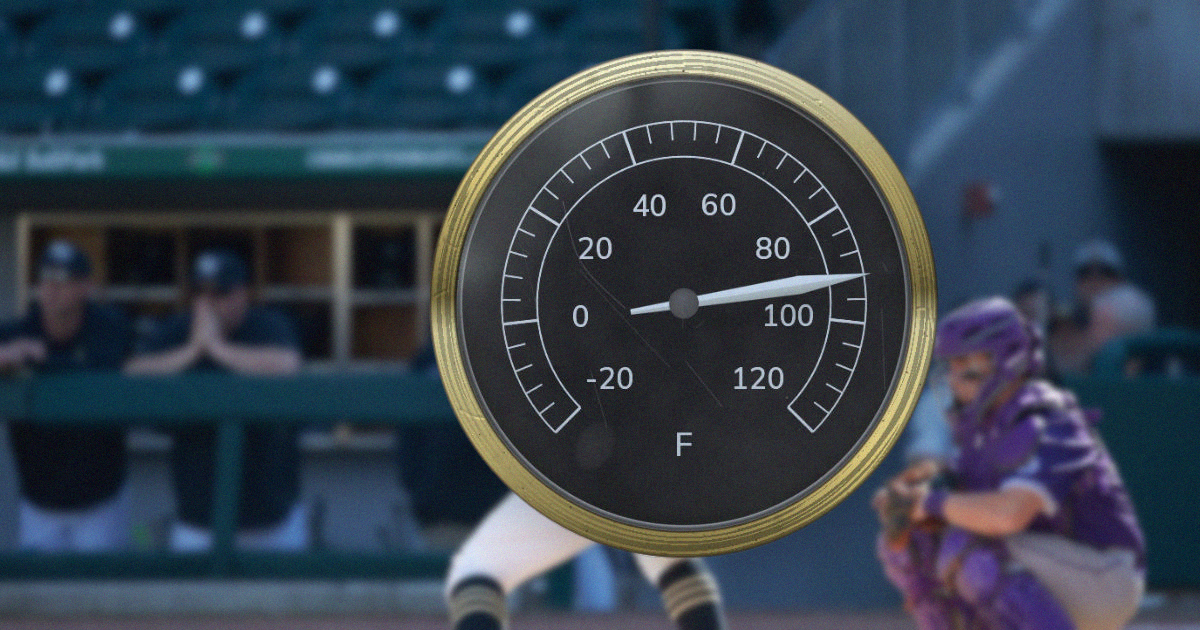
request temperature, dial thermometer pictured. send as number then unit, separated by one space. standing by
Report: 92 °F
